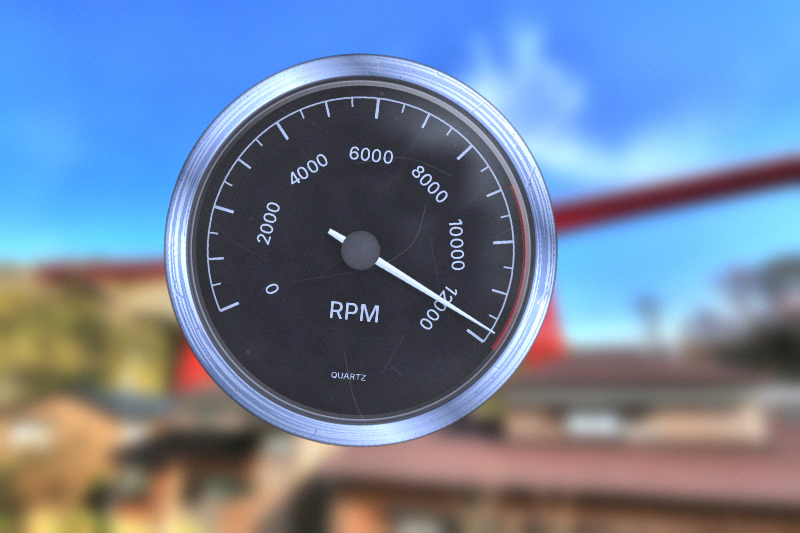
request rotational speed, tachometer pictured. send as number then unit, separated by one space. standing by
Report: 11750 rpm
